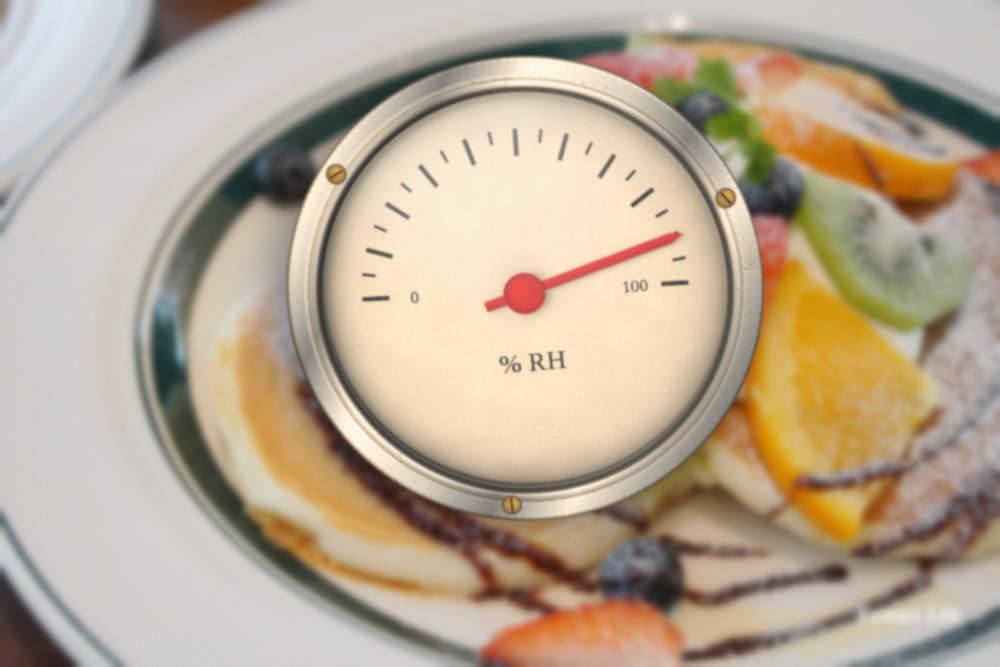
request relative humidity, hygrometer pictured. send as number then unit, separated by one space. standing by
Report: 90 %
